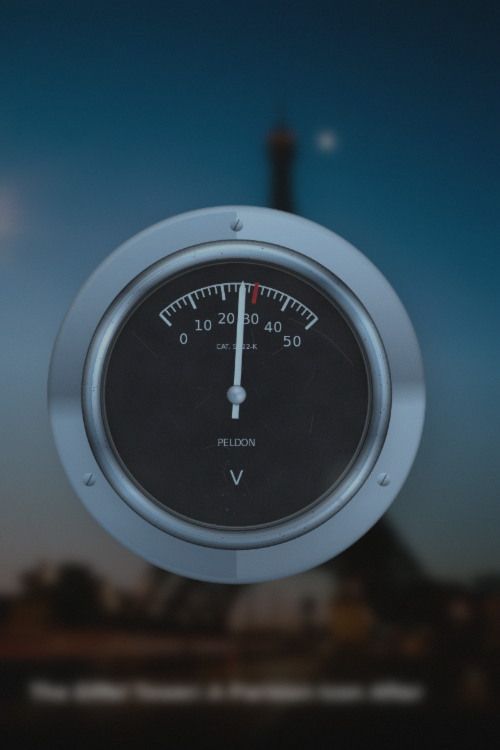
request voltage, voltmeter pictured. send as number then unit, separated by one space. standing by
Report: 26 V
